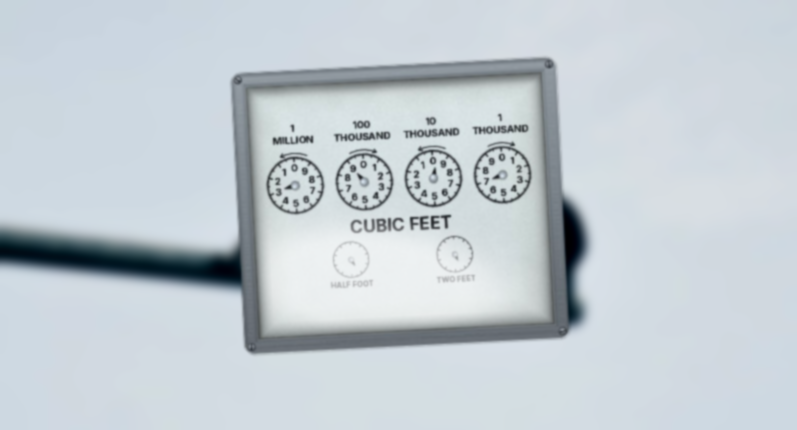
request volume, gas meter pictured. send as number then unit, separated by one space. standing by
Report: 289700 ft³
